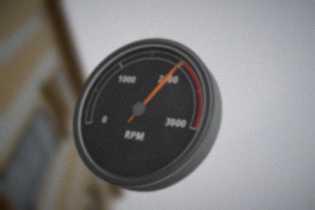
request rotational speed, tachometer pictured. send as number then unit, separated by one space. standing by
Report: 2000 rpm
